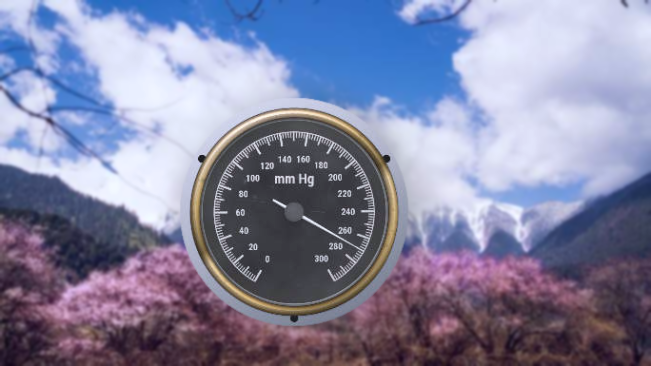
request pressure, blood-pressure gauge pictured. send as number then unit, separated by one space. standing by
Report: 270 mmHg
